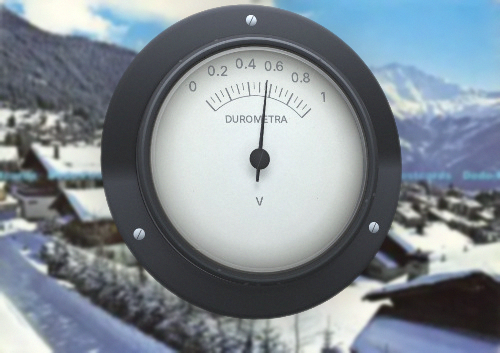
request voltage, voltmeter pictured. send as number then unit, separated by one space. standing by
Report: 0.55 V
